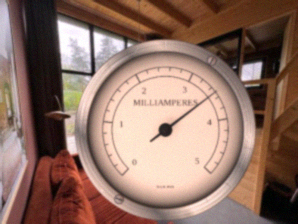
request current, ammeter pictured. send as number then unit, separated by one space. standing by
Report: 3.5 mA
